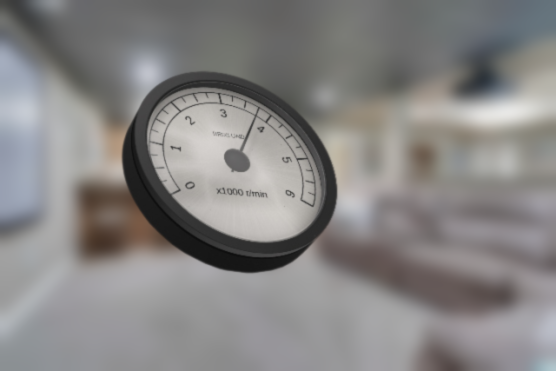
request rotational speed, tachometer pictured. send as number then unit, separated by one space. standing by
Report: 3750 rpm
